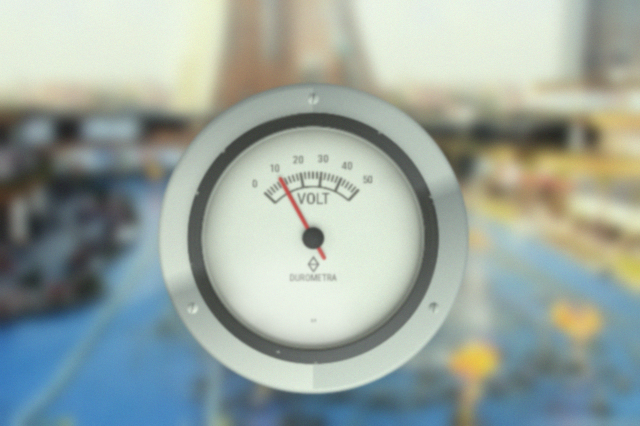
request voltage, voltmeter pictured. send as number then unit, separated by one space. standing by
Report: 10 V
